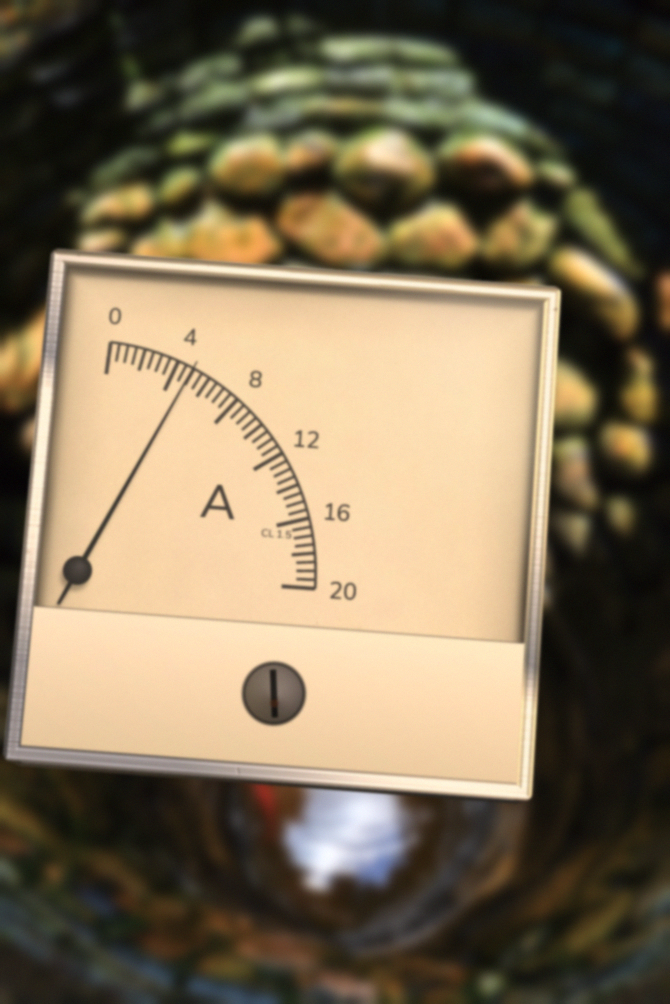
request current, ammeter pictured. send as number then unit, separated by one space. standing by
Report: 5 A
